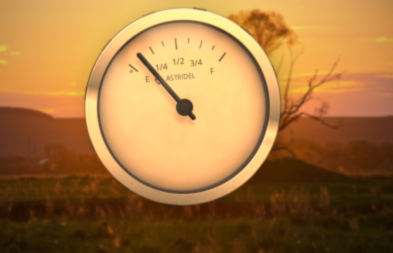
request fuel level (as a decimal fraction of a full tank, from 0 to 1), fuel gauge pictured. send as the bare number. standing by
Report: 0.125
